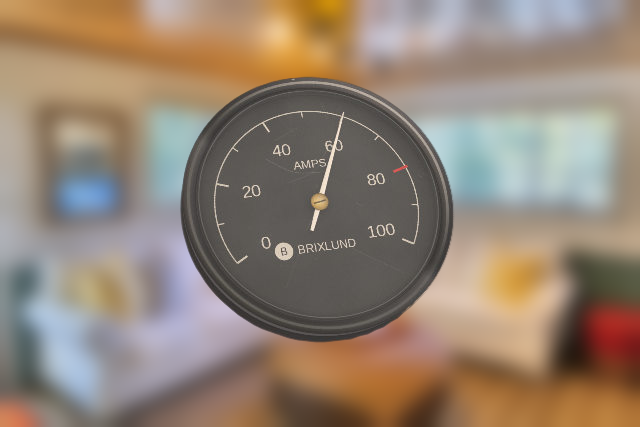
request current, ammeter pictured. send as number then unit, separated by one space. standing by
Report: 60 A
